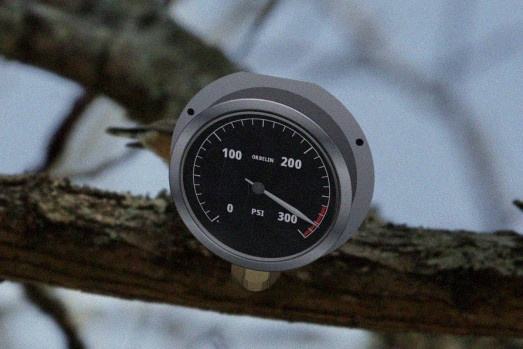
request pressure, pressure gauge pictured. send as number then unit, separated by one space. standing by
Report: 280 psi
